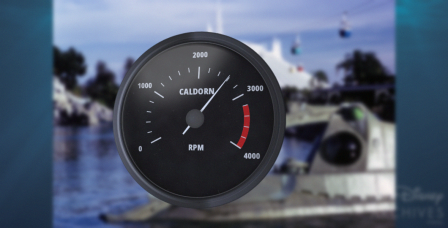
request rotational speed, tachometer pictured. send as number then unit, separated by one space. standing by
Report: 2600 rpm
